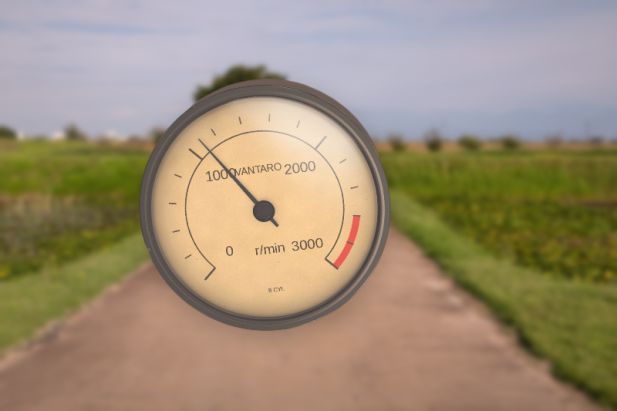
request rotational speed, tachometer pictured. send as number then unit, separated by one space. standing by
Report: 1100 rpm
